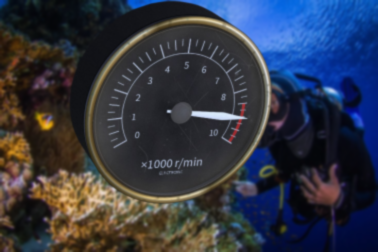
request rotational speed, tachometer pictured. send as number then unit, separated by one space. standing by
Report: 9000 rpm
